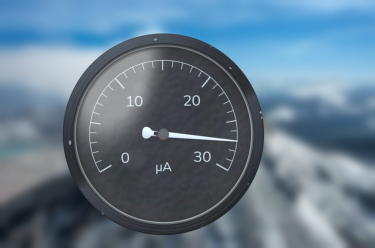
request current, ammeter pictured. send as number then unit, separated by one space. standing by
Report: 27 µA
